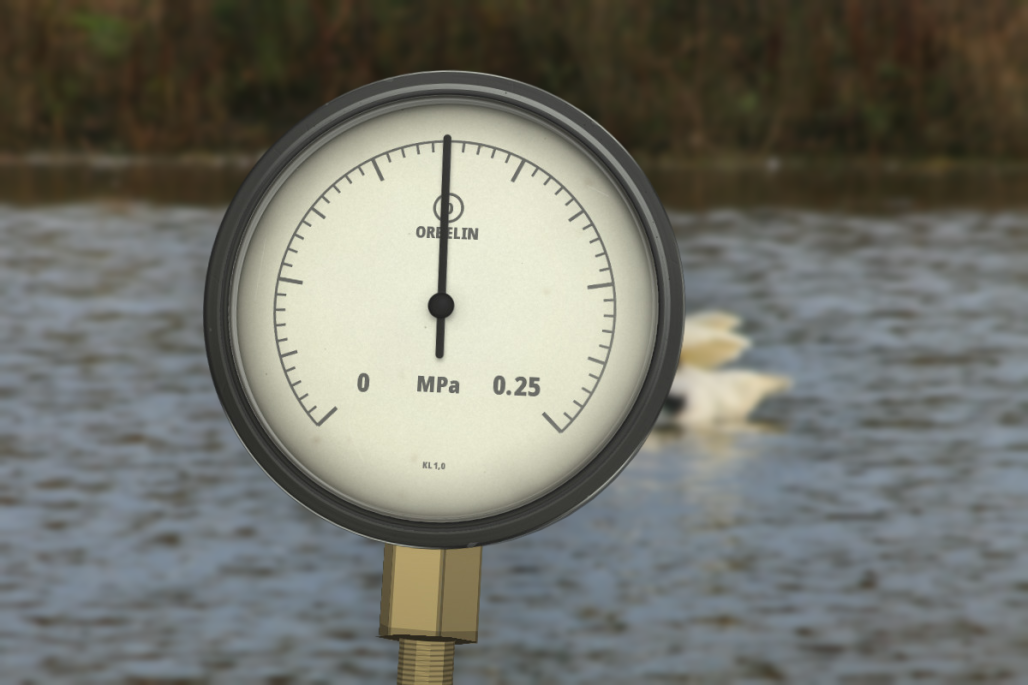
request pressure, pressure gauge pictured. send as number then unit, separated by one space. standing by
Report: 0.125 MPa
